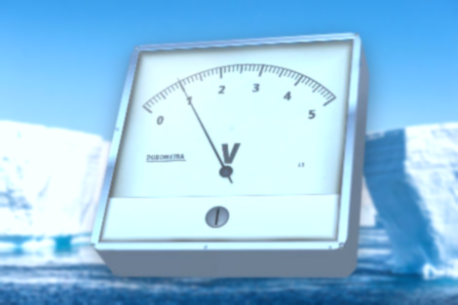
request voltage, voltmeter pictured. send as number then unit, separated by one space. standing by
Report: 1 V
